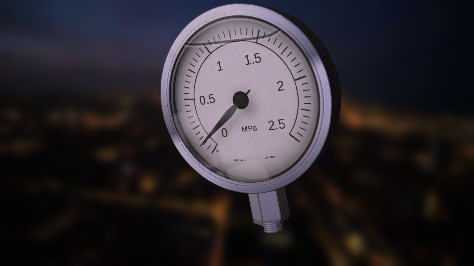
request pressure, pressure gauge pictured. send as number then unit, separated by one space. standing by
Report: 0.1 MPa
